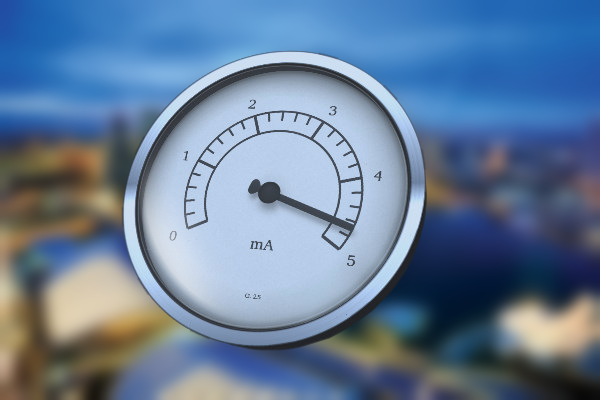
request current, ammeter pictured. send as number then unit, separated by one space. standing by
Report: 4.7 mA
